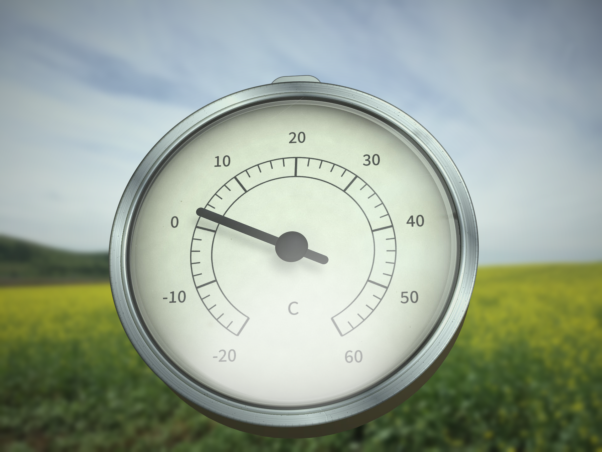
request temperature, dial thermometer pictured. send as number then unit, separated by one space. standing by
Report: 2 °C
